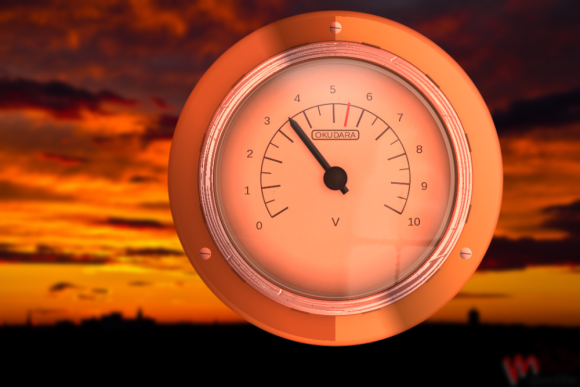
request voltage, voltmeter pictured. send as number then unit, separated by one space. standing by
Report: 3.5 V
